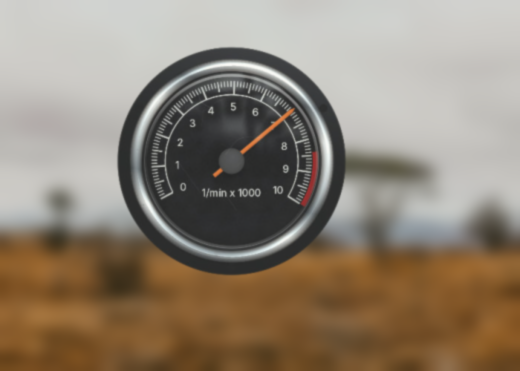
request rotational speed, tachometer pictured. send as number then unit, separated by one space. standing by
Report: 7000 rpm
